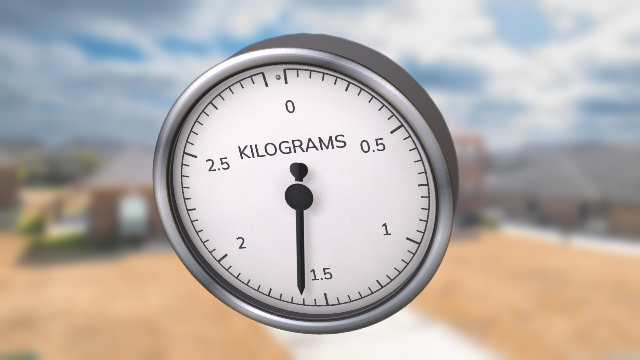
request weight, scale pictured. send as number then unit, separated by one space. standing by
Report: 1.6 kg
